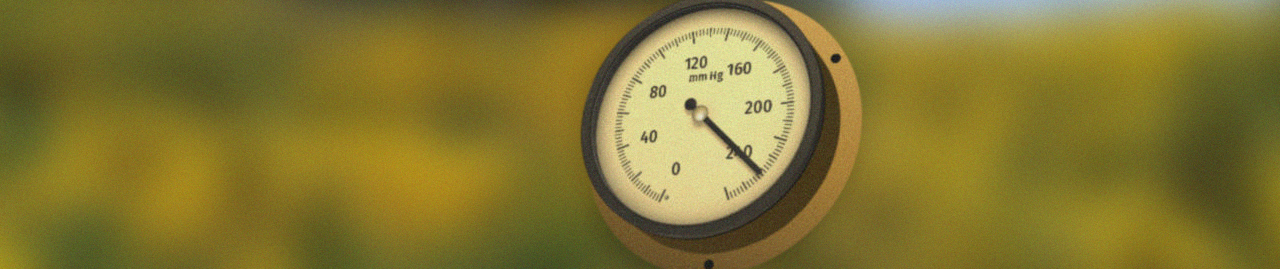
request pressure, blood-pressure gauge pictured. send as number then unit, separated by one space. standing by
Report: 240 mmHg
